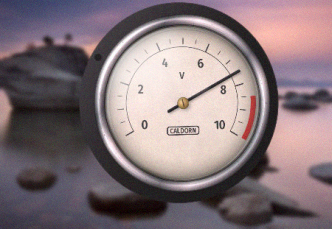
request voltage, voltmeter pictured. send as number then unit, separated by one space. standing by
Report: 7.5 V
